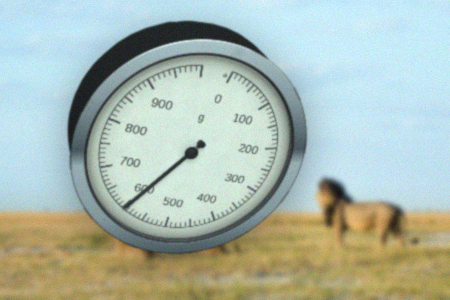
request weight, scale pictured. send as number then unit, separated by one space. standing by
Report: 600 g
